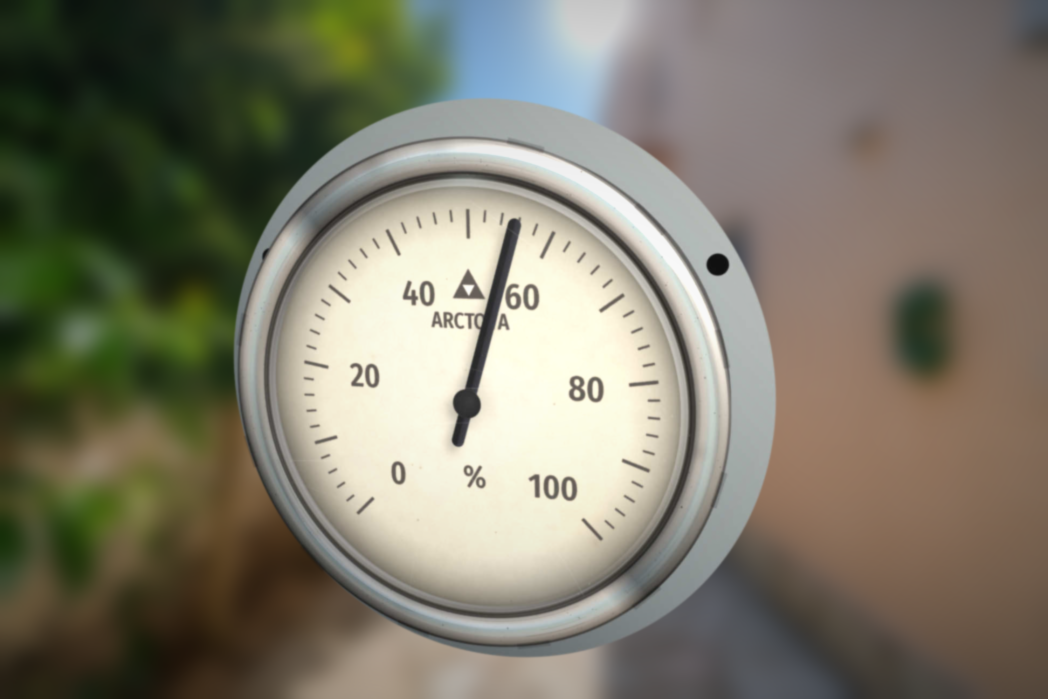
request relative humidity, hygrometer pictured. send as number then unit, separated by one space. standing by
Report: 56 %
